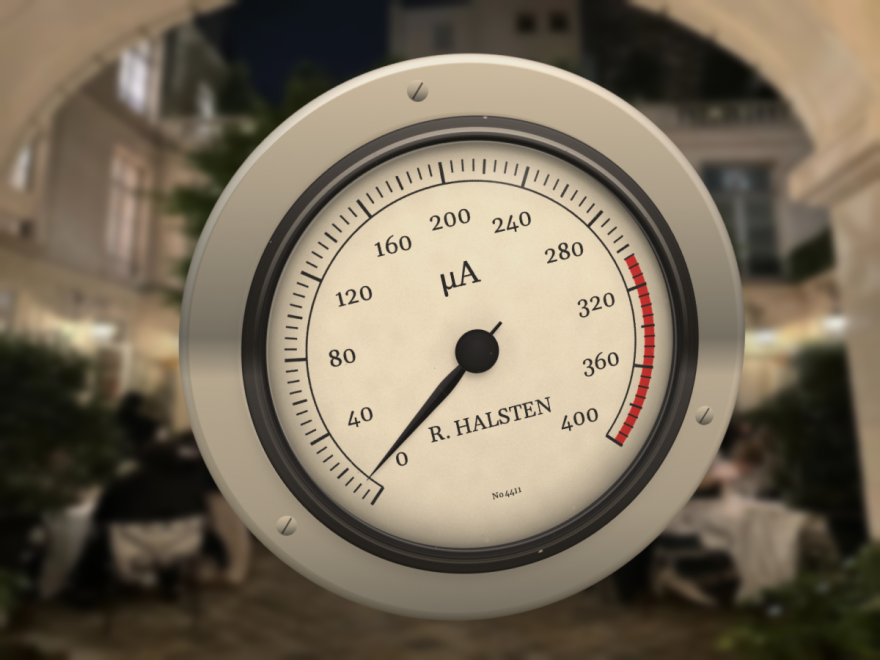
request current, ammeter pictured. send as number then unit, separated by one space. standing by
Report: 10 µA
